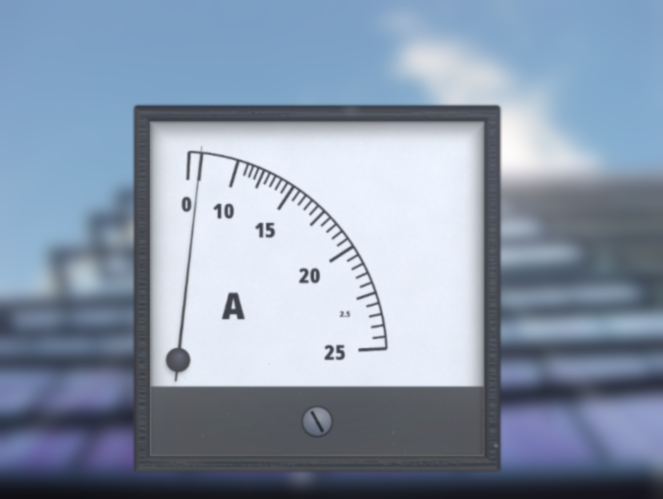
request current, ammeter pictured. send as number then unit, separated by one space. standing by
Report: 5 A
